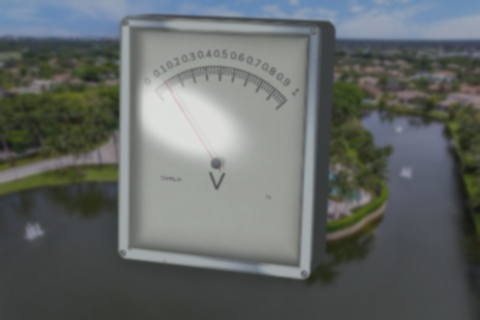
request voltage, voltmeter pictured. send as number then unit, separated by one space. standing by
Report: 0.1 V
